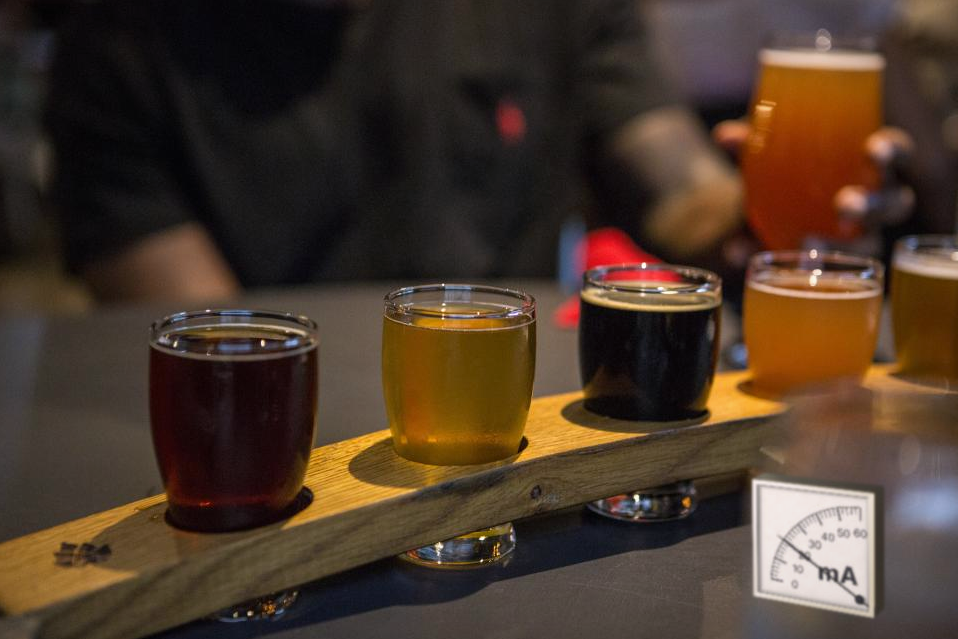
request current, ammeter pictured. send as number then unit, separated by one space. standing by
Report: 20 mA
